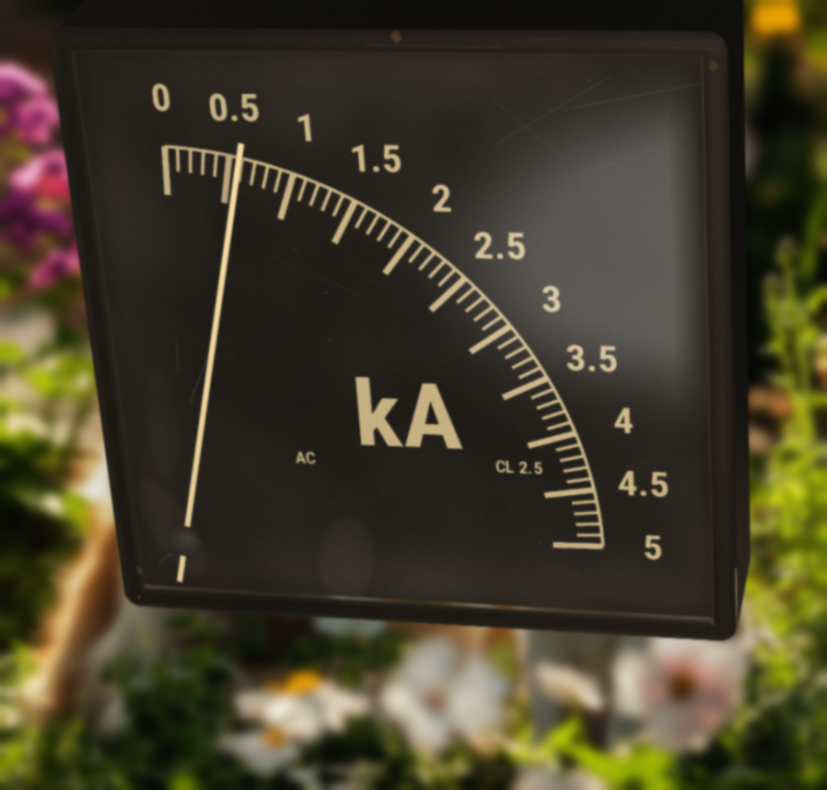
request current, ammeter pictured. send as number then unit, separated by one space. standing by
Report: 0.6 kA
